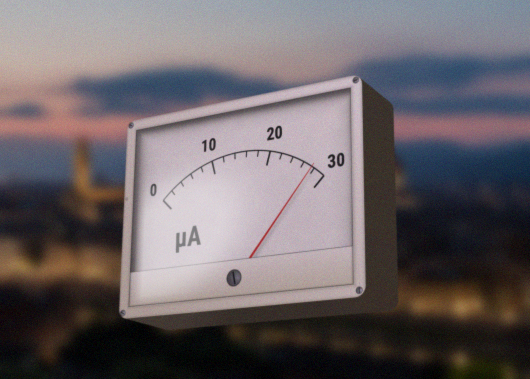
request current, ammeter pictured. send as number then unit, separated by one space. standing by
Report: 28 µA
